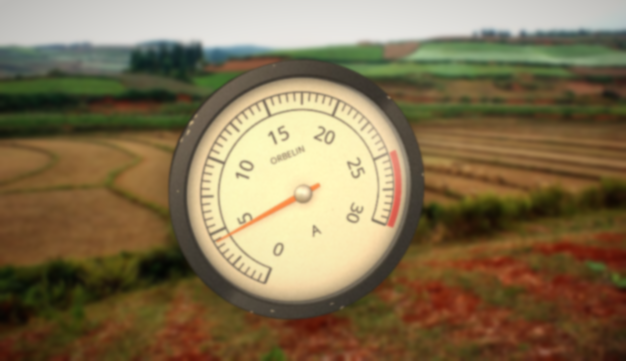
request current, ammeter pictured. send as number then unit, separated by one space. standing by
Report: 4.5 A
